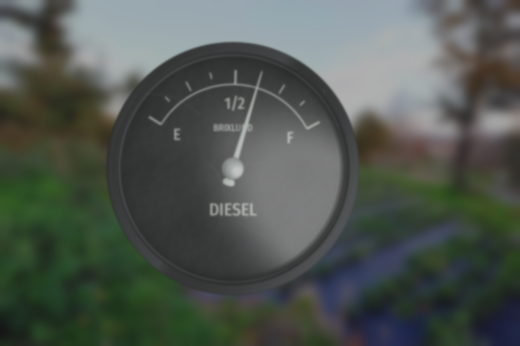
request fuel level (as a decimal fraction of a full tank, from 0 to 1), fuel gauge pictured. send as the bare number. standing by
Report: 0.625
